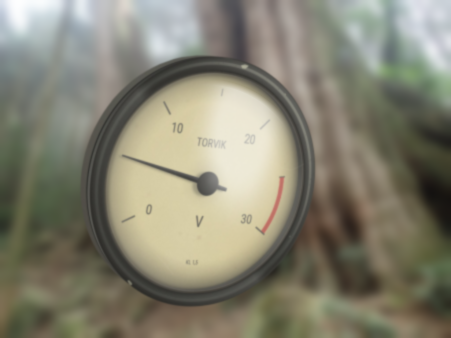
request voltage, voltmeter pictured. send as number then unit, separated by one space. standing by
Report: 5 V
